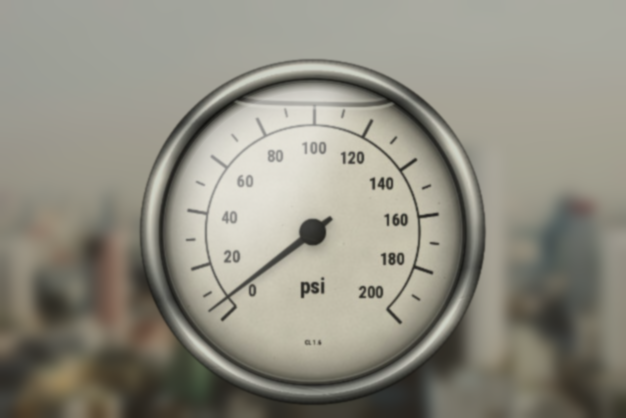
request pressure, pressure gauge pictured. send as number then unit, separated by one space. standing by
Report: 5 psi
